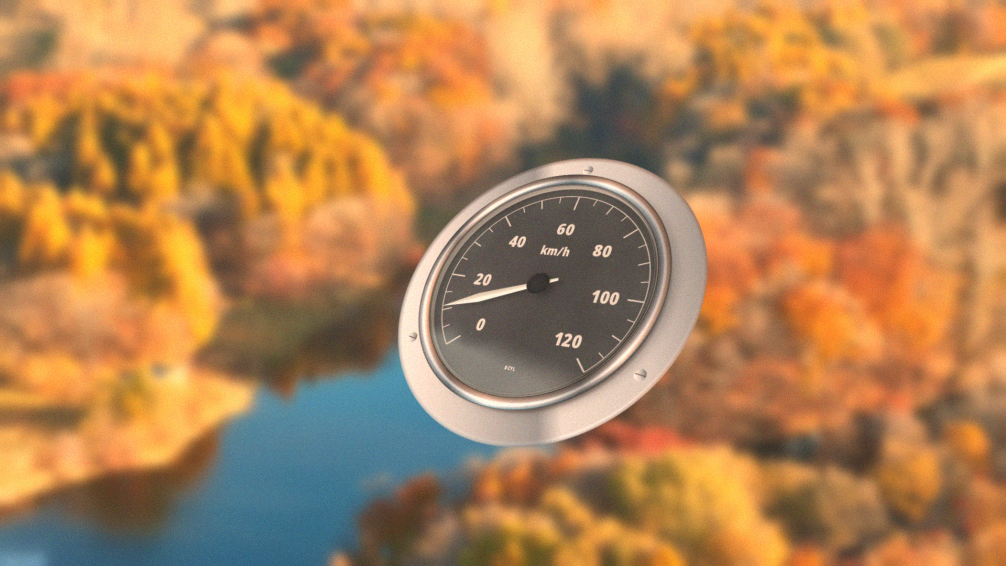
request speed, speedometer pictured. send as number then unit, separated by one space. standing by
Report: 10 km/h
